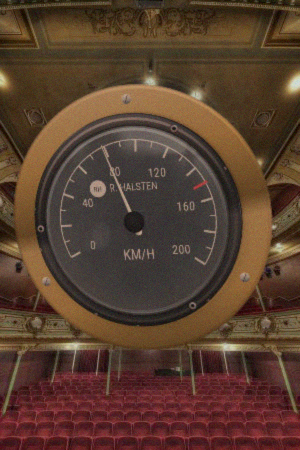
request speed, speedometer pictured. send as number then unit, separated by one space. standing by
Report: 80 km/h
